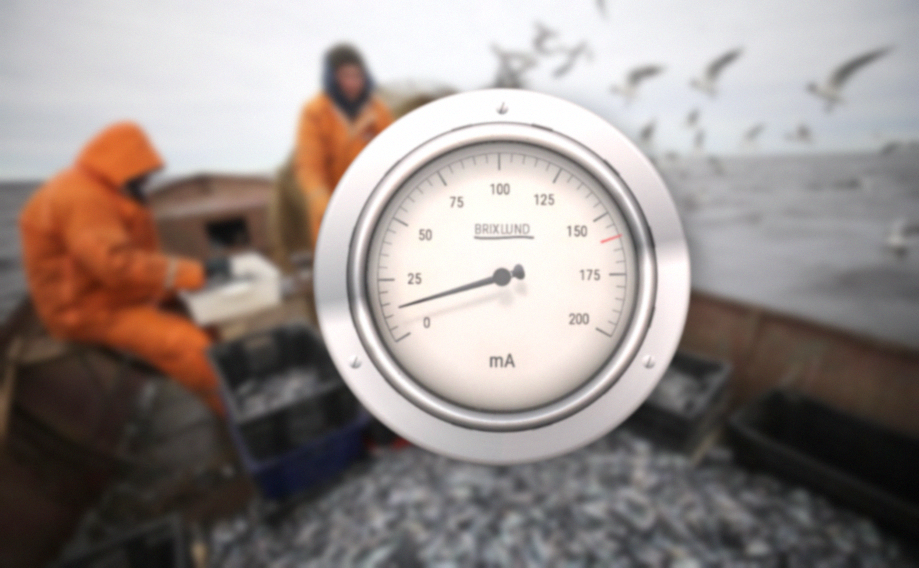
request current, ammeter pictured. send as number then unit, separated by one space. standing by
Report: 12.5 mA
